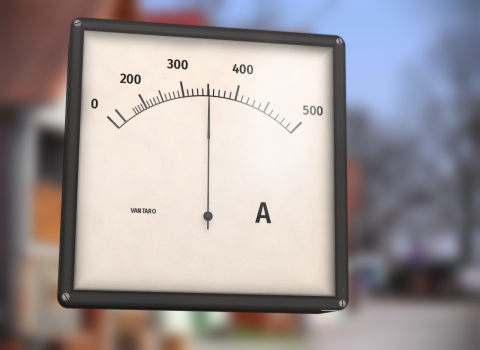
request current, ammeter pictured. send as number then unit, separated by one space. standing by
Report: 350 A
